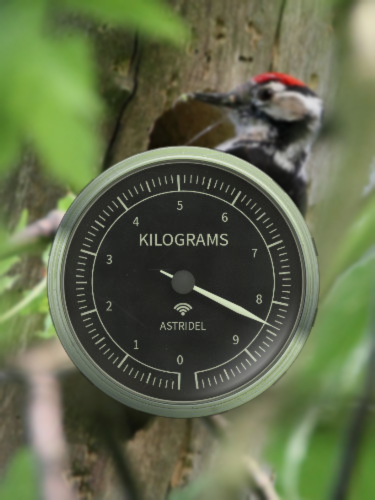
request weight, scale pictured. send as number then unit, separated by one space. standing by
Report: 8.4 kg
